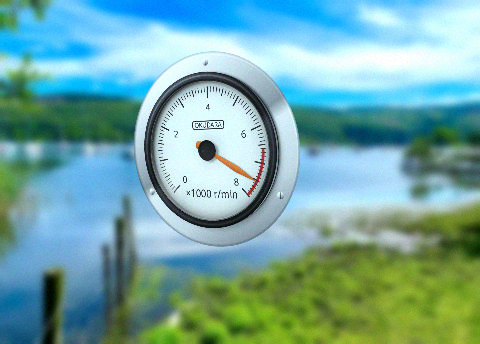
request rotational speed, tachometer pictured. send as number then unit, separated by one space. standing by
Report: 7500 rpm
